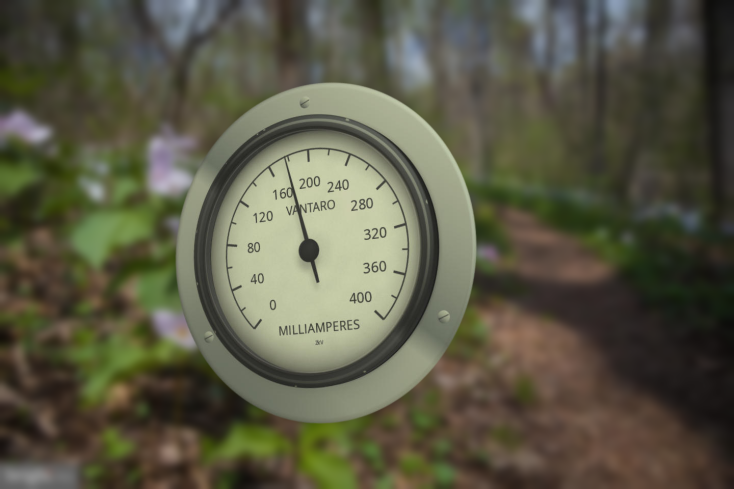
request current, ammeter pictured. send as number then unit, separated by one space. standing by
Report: 180 mA
